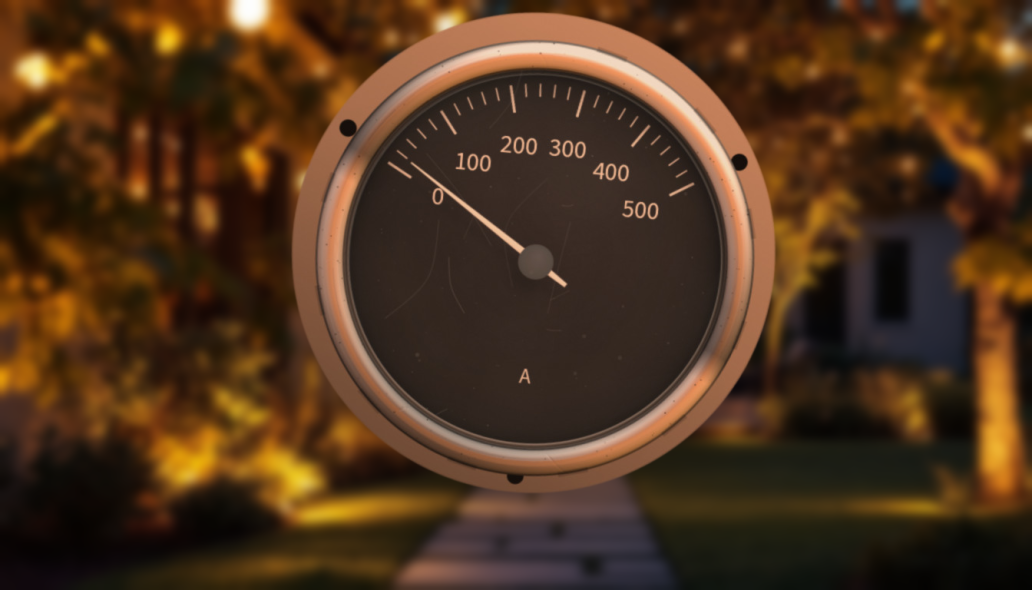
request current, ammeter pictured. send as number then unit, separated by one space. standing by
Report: 20 A
